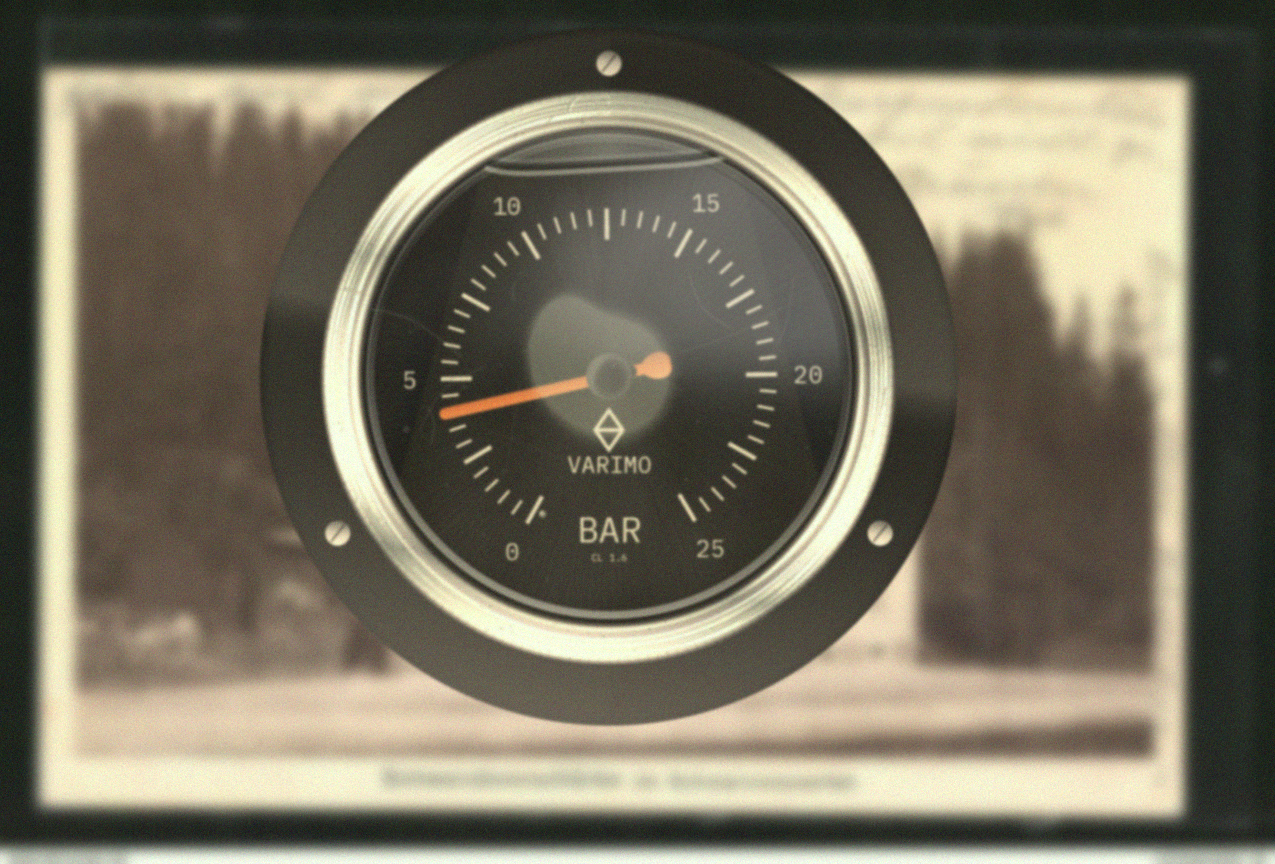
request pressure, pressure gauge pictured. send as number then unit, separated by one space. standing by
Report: 4 bar
